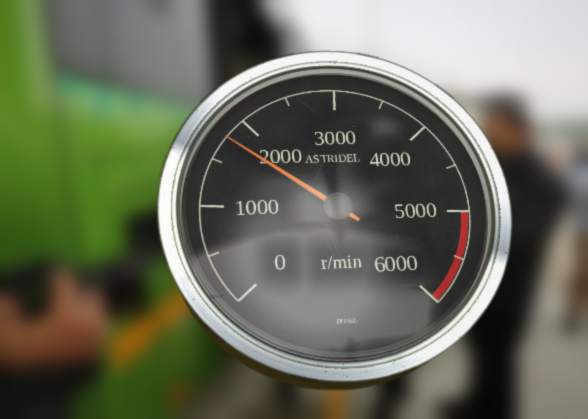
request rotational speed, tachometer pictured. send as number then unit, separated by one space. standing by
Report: 1750 rpm
